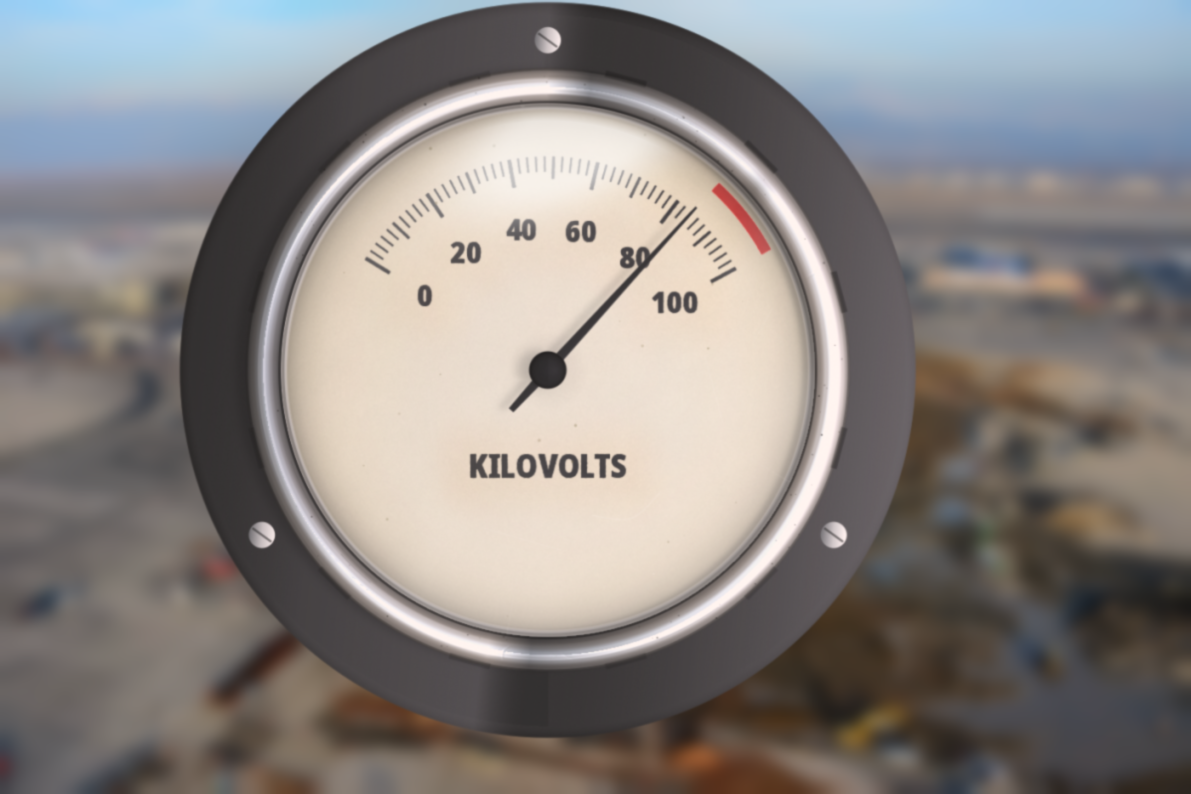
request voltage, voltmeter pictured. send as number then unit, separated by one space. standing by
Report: 84 kV
